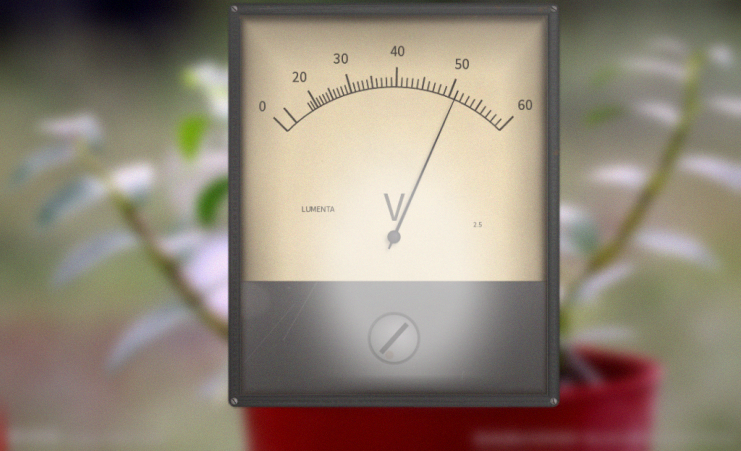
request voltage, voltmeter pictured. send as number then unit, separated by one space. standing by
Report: 51 V
